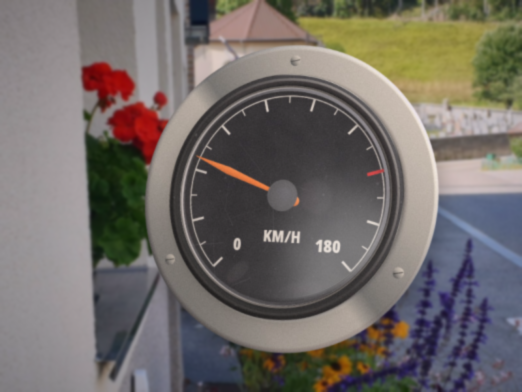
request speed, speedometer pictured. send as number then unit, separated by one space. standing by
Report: 45 km/h
